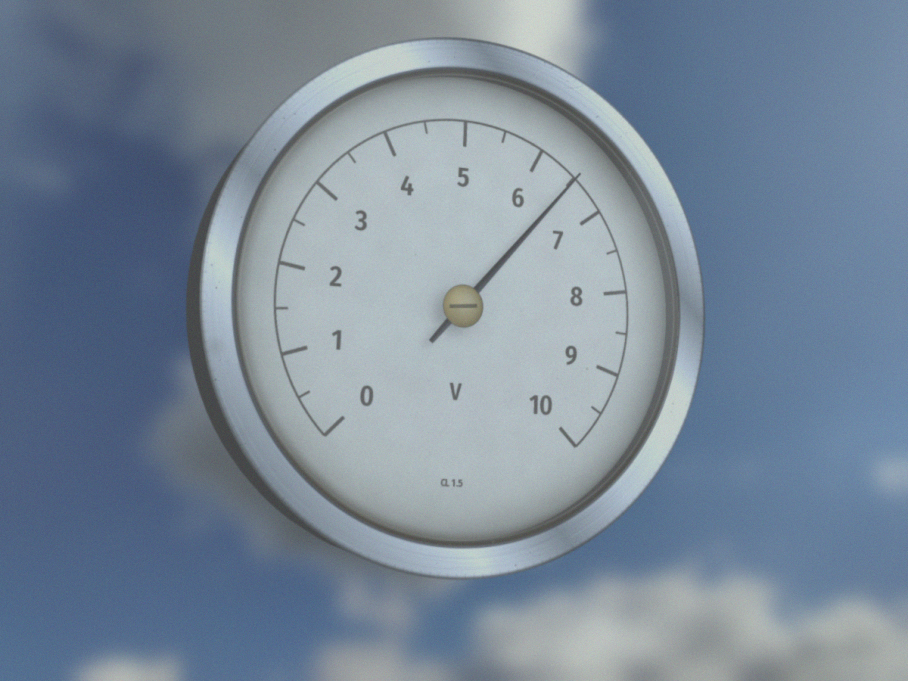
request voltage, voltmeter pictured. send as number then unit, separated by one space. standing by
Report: 6.5 V
